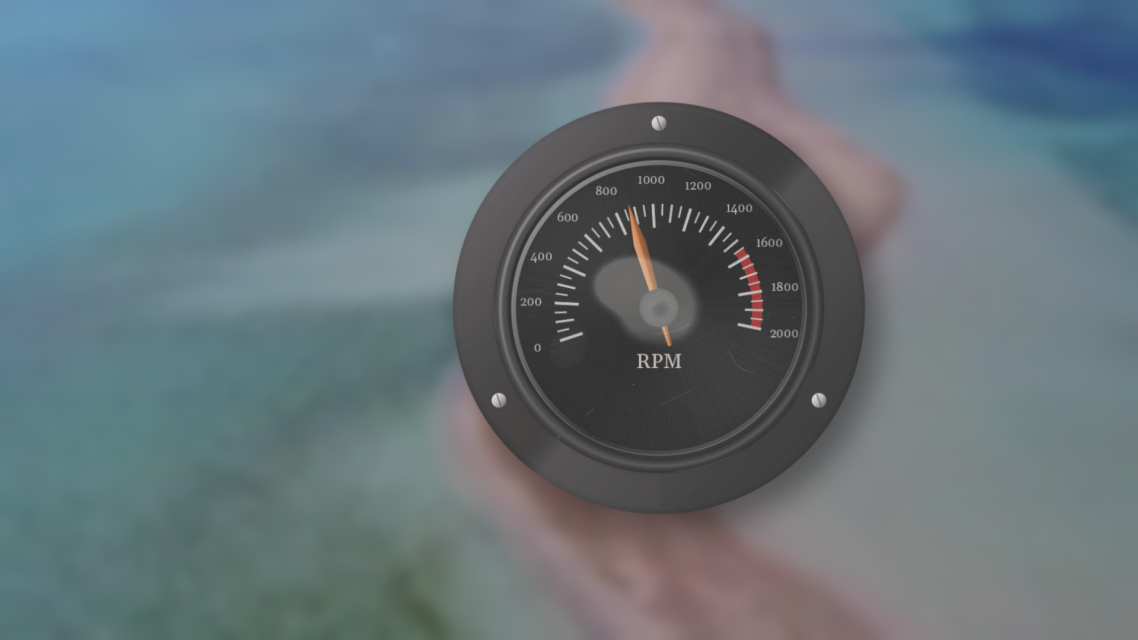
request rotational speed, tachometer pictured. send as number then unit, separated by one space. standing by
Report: 875 rpm
